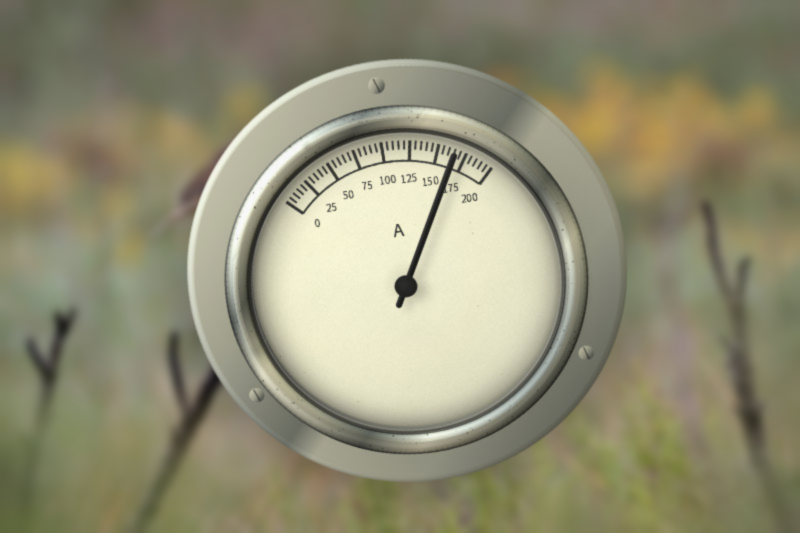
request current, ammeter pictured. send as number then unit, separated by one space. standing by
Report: 165 A
